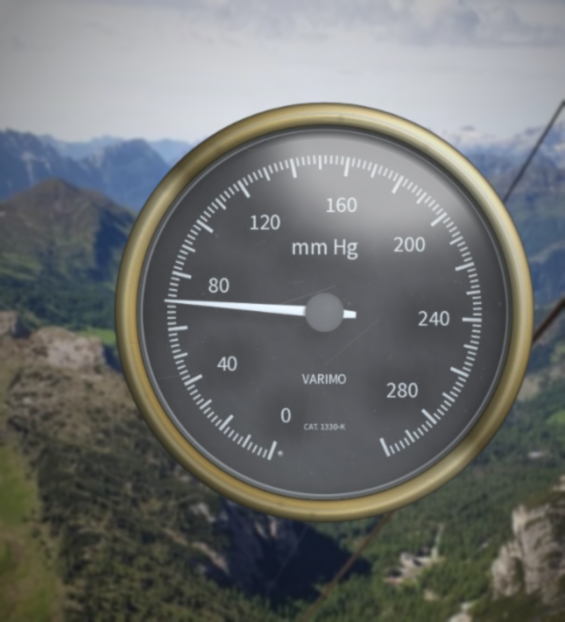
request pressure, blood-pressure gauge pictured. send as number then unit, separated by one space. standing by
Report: 70 mmHg
